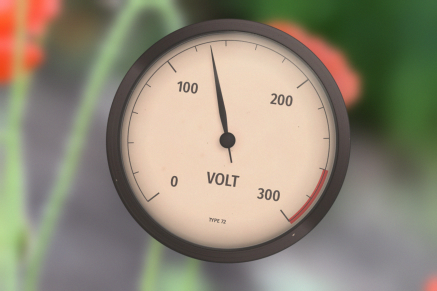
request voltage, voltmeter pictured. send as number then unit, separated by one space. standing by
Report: 130 V
